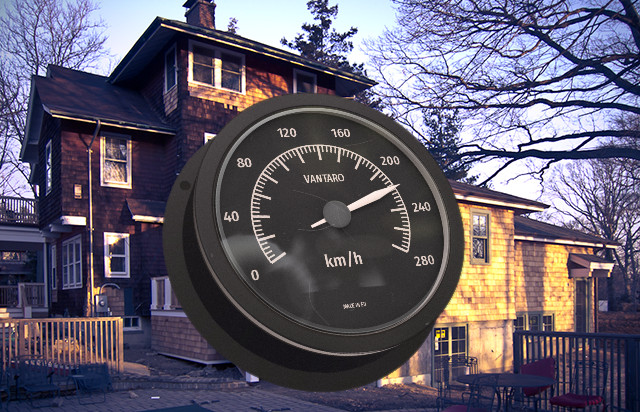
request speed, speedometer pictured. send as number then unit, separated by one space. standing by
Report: 220 km/h
